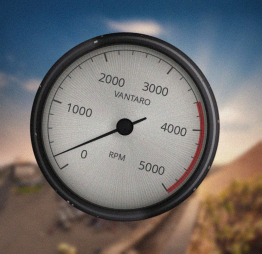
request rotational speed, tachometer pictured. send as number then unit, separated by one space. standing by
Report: 200 rpm
